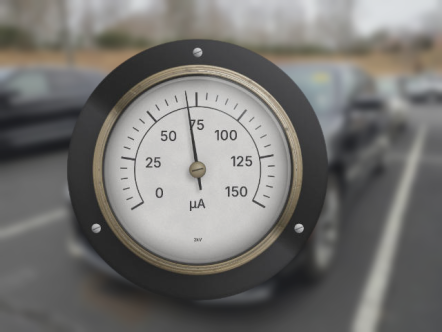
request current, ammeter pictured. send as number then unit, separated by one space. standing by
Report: 70 µA
